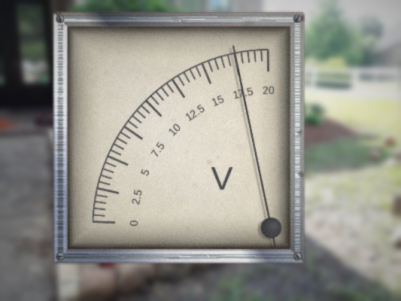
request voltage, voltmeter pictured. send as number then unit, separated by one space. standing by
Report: 17.5 V
